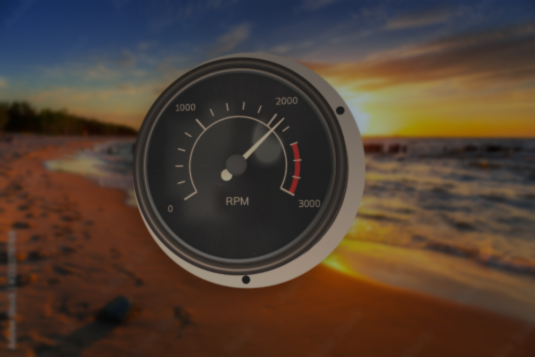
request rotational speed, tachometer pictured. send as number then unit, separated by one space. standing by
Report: 2100 rpm
